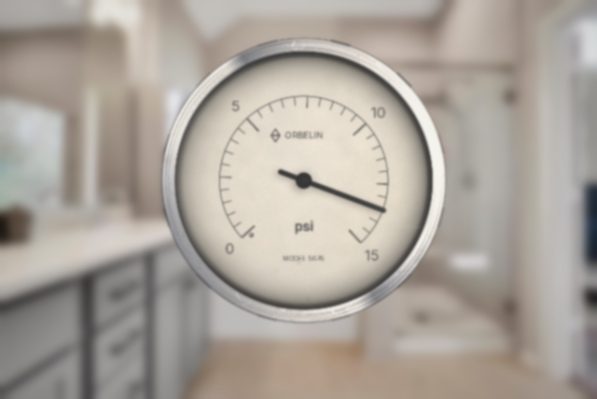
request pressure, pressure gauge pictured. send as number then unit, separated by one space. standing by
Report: 13.5 psi
